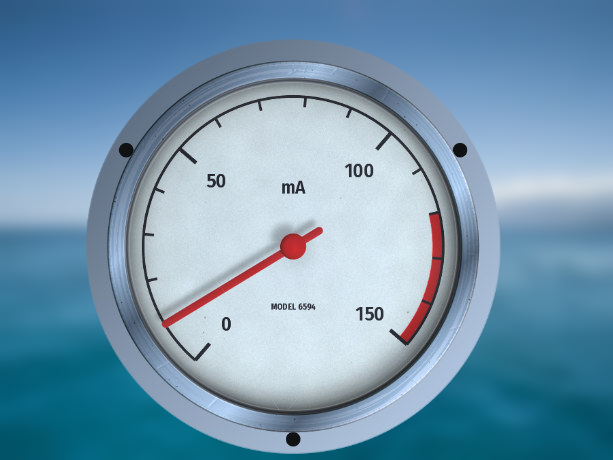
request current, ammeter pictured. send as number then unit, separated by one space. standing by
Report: 10 mA
